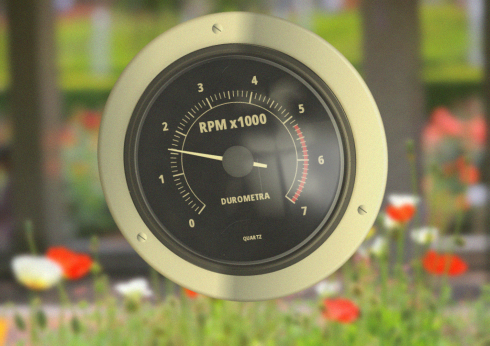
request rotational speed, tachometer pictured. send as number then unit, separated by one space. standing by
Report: 1600 rpm
